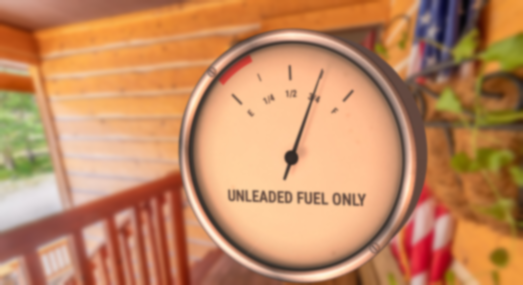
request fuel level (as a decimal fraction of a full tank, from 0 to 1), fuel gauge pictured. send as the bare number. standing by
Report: 0.75
